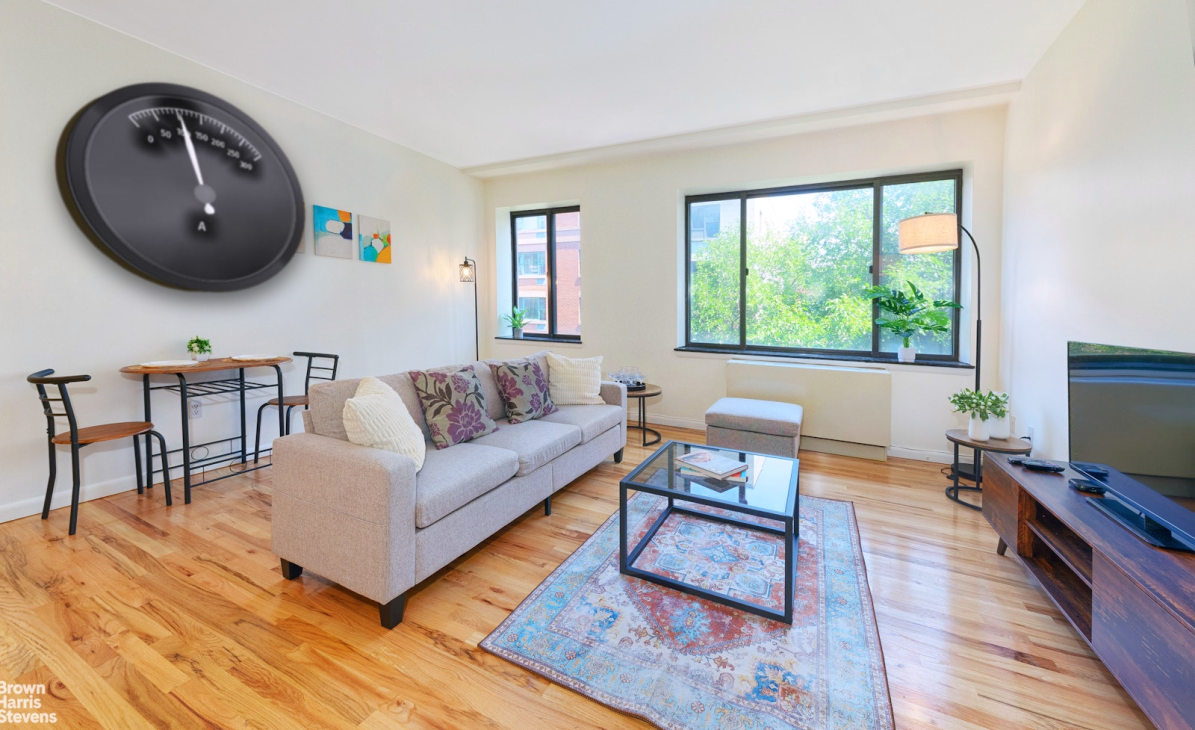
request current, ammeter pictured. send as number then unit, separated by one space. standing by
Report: 100 A
